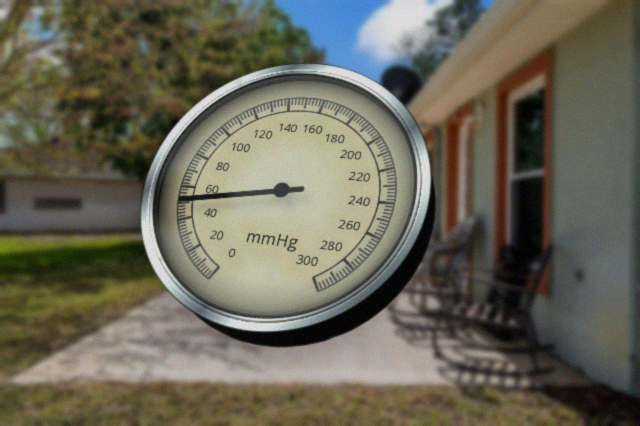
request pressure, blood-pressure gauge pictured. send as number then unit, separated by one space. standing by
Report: 50 mmHg
